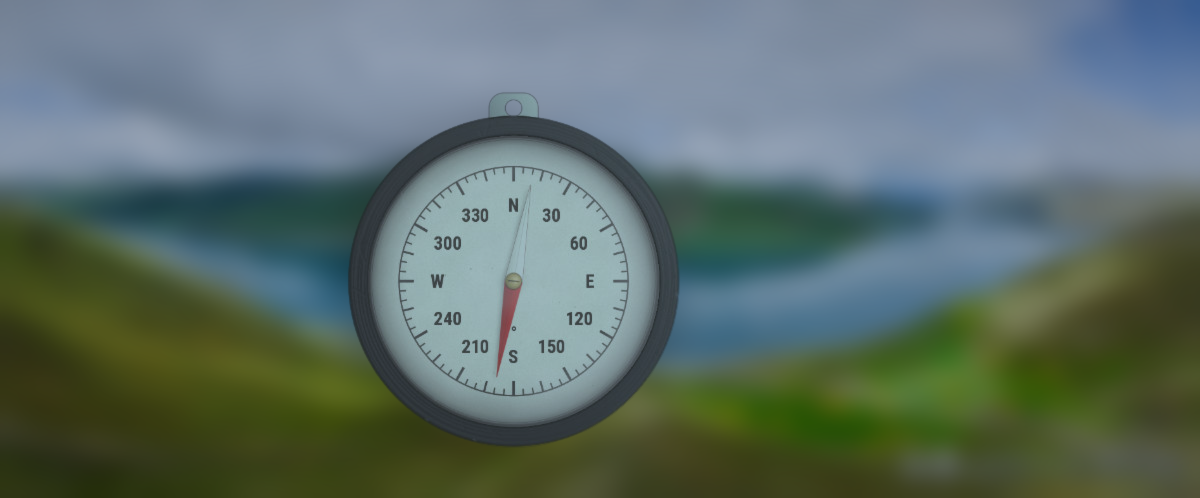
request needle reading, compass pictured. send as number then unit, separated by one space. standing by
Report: 190 °
